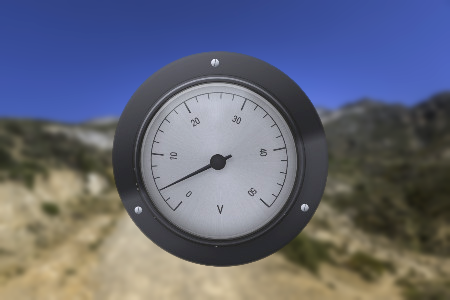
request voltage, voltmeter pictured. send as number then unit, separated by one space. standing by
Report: 4 V
